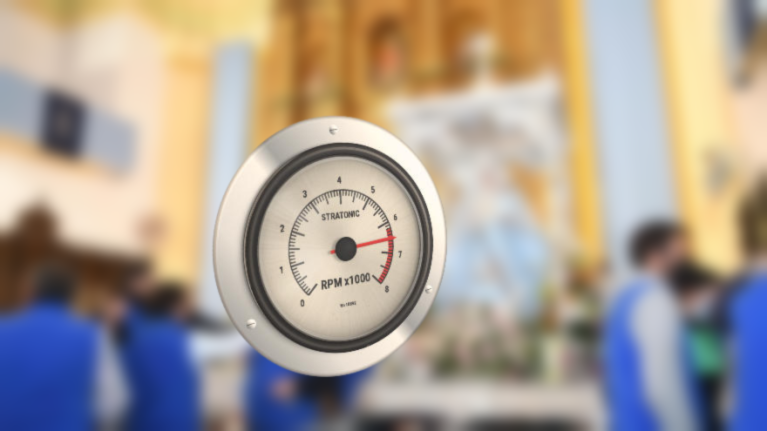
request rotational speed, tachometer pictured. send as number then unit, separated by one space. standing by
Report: 6500 rpm
